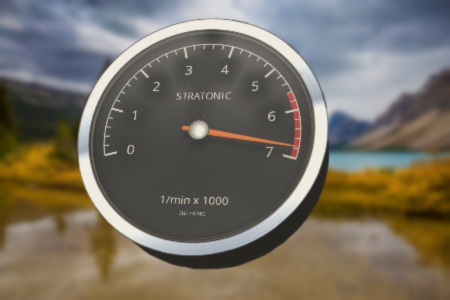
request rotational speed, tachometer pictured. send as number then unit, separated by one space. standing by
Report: 6800 rpm
